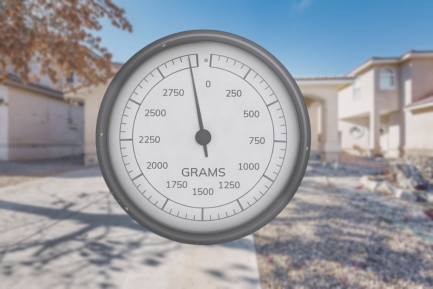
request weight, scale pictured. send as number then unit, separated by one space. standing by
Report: 2950 g
